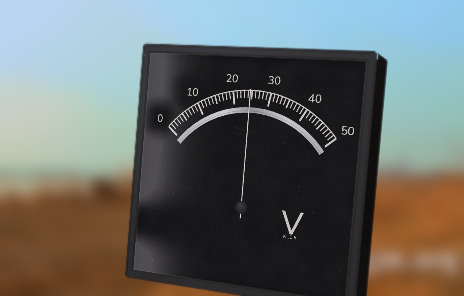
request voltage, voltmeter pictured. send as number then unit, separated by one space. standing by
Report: 25 V
